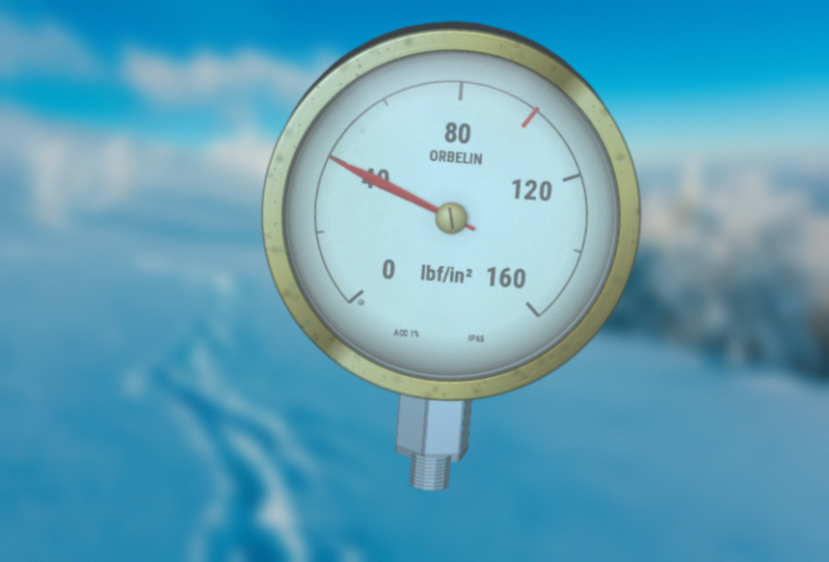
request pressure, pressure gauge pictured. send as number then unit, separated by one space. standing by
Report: 40 psi
